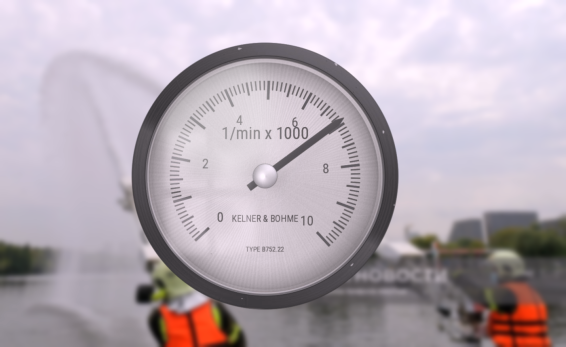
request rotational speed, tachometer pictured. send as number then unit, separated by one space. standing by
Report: 6900 rpm
